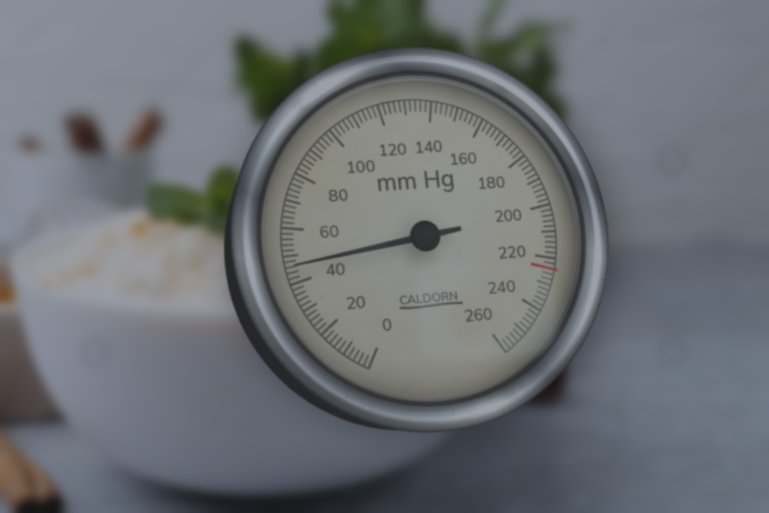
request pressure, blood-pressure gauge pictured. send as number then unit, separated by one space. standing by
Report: 46 mmHg
